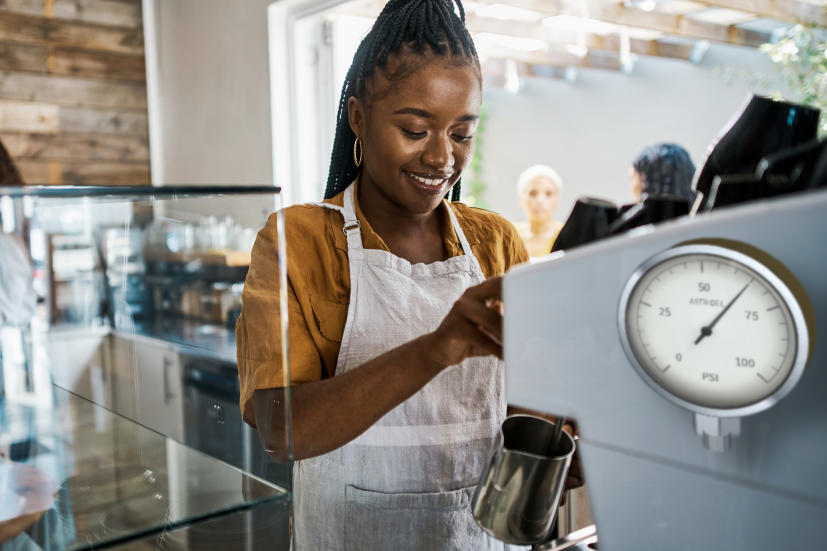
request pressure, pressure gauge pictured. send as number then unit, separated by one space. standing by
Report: 65 psi
